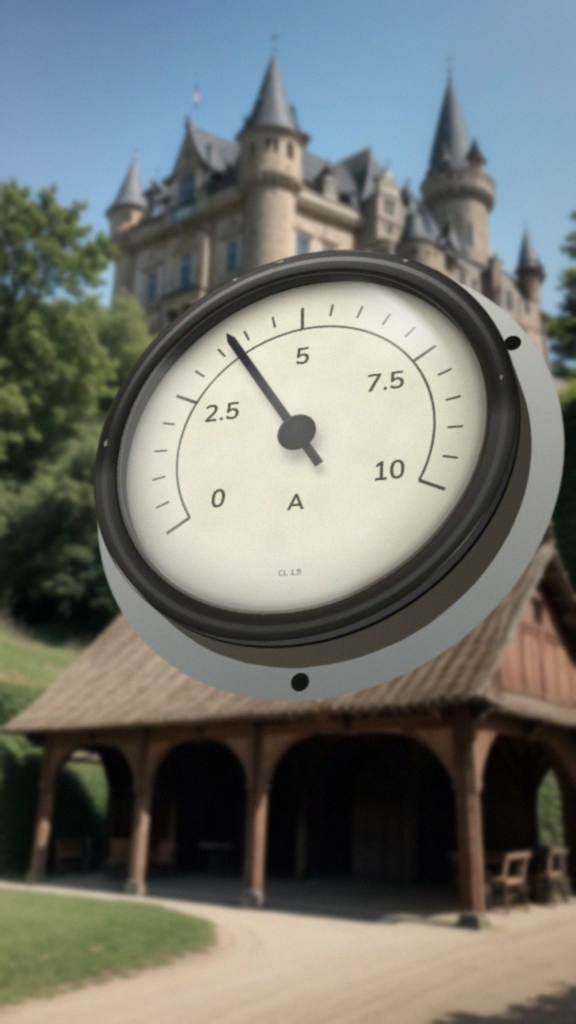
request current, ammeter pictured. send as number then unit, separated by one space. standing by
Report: 3.75 A
